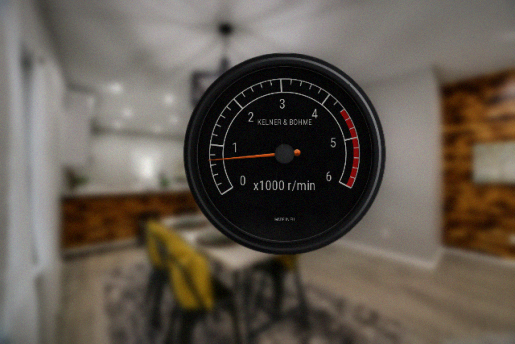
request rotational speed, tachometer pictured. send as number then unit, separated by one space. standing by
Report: 700 rpm
